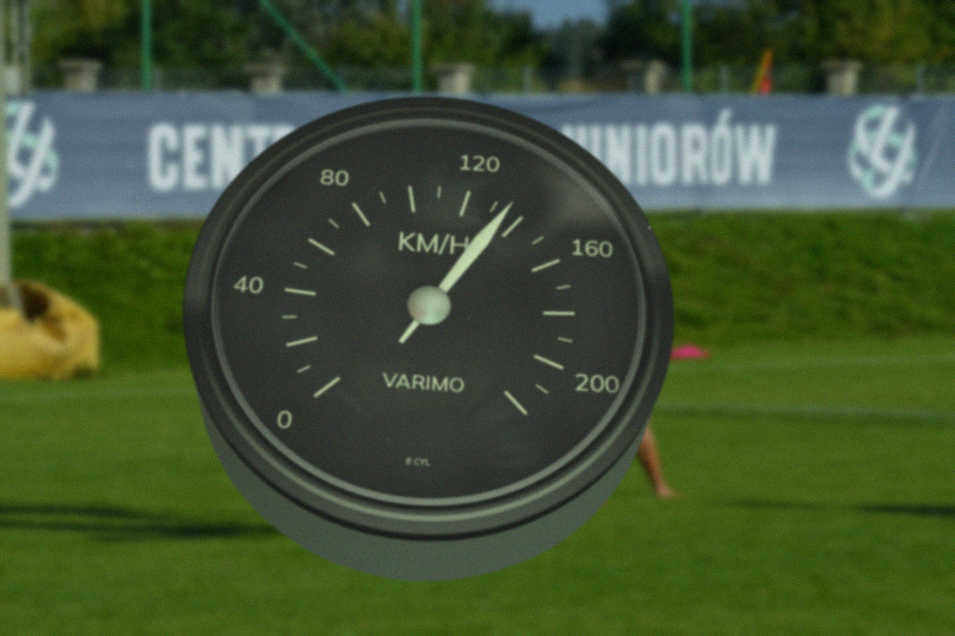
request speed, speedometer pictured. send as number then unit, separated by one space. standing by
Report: 135 km/h
